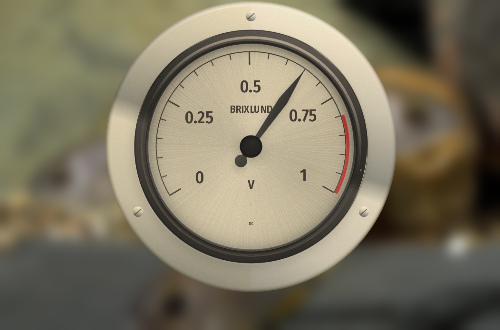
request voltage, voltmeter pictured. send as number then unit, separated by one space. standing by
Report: 0.65 V
